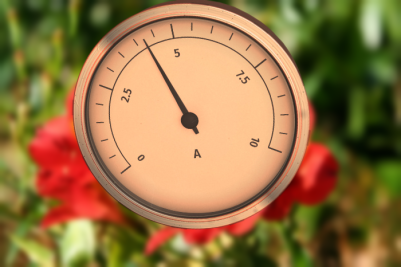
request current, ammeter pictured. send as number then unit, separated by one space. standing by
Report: 4.25 A
